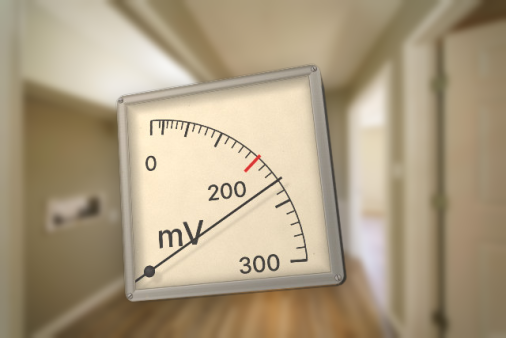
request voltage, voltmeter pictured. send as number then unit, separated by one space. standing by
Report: 230 mV
